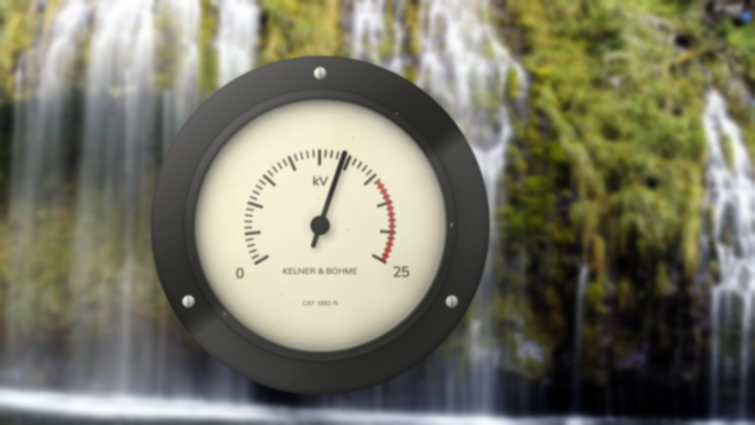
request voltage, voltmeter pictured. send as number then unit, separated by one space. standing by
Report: 14.5 kV
